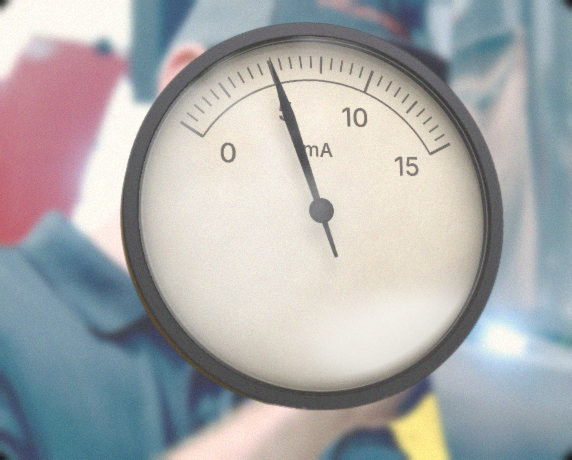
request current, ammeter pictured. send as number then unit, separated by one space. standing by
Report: 5 mA
